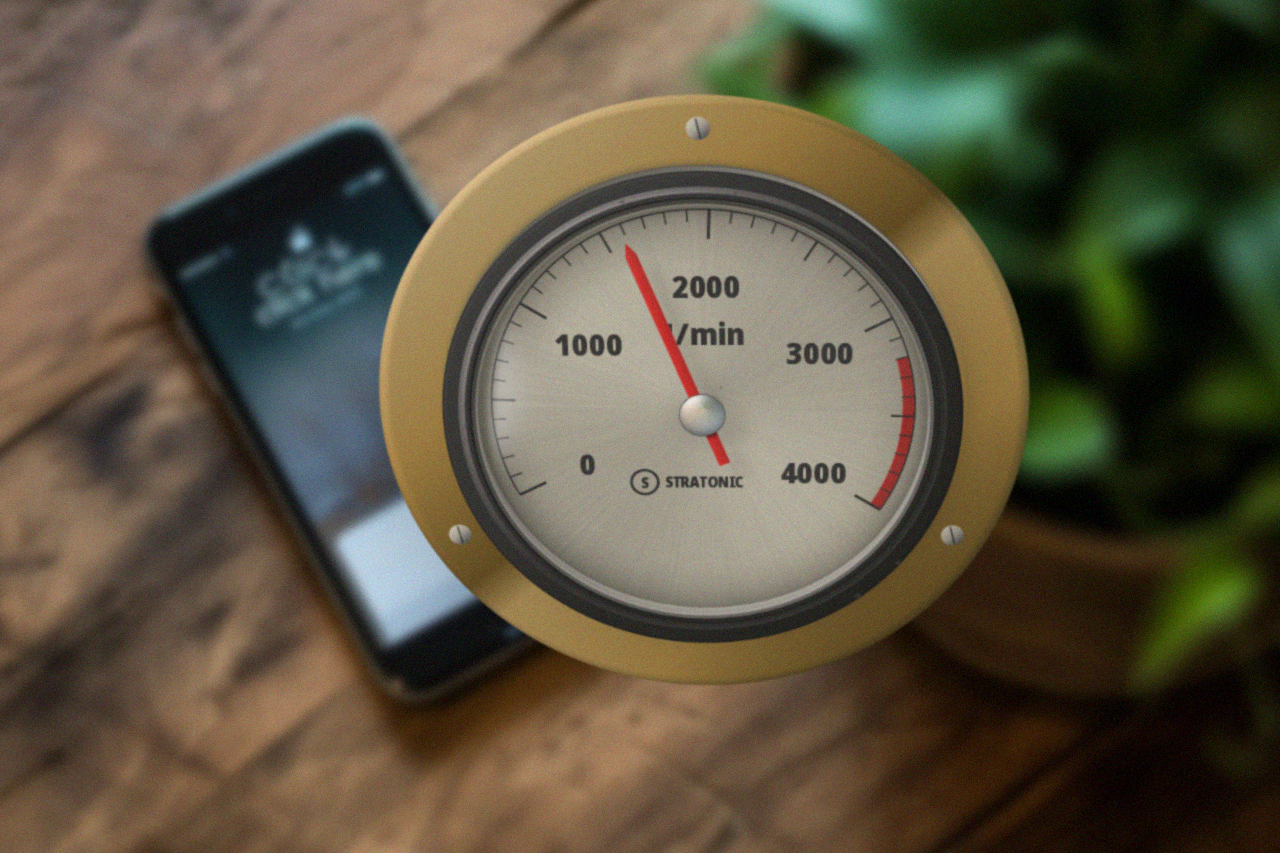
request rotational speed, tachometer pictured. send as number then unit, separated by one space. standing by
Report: 1600 rpm
